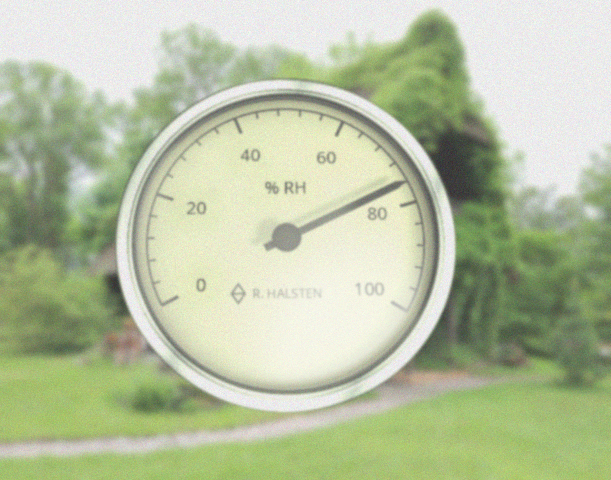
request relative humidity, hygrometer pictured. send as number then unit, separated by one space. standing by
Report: 76 %
